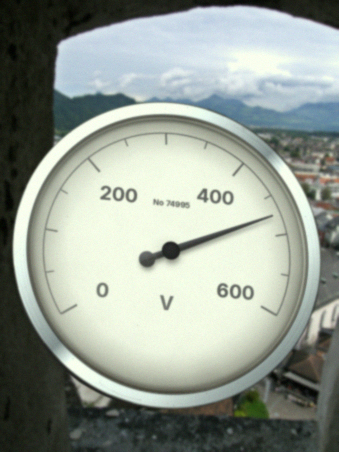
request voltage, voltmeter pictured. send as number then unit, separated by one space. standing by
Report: 475 V
